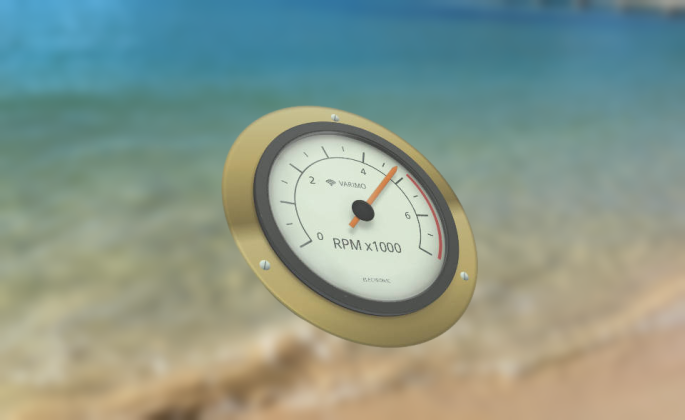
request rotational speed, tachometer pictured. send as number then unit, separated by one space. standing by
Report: 4750 rpm
